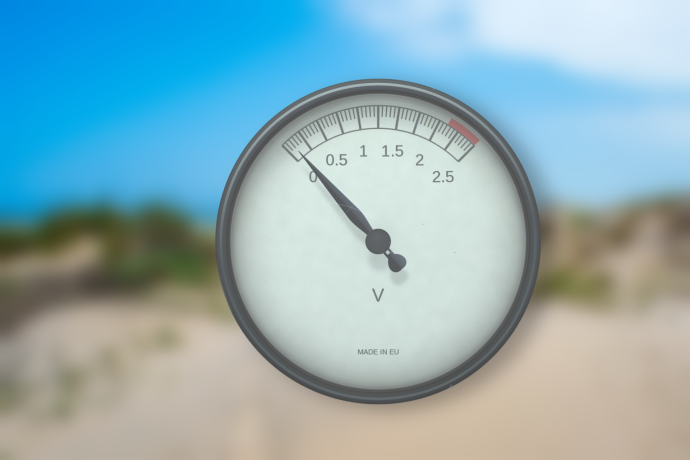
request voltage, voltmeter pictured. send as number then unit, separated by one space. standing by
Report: 0.1 V
